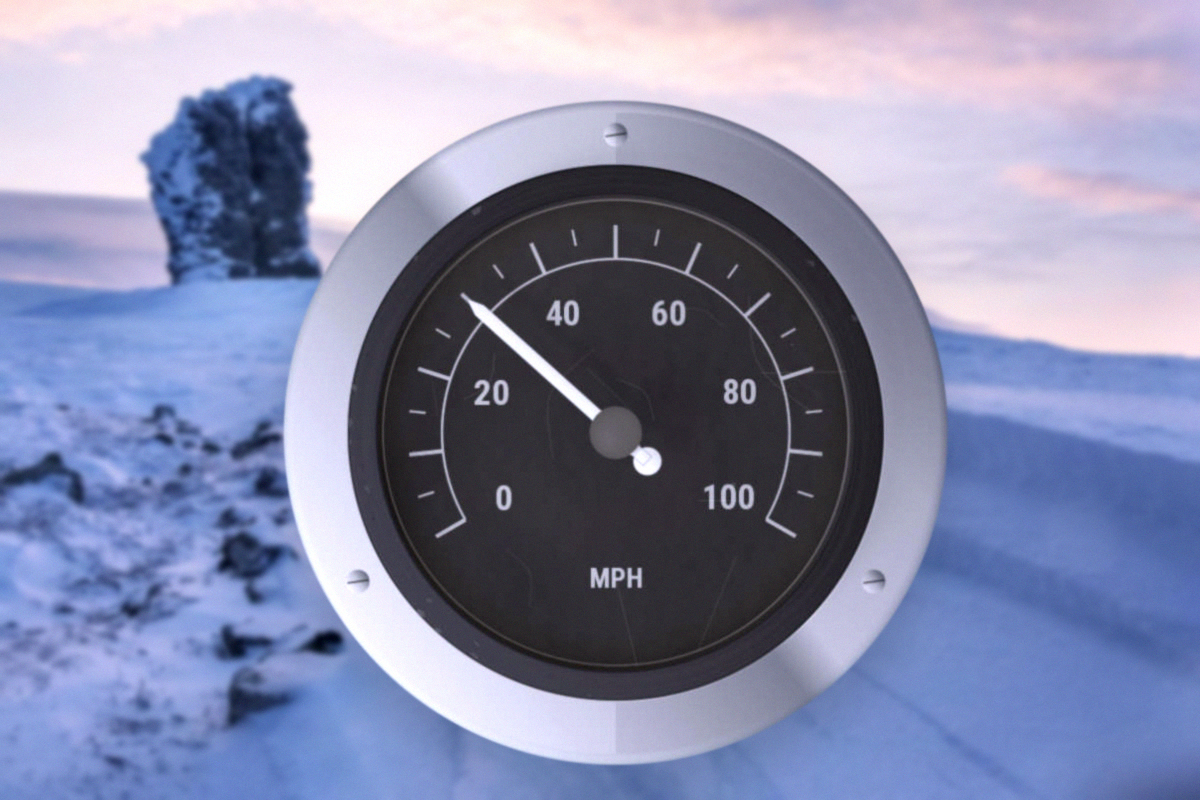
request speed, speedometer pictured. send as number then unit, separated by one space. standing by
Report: 30 mph
